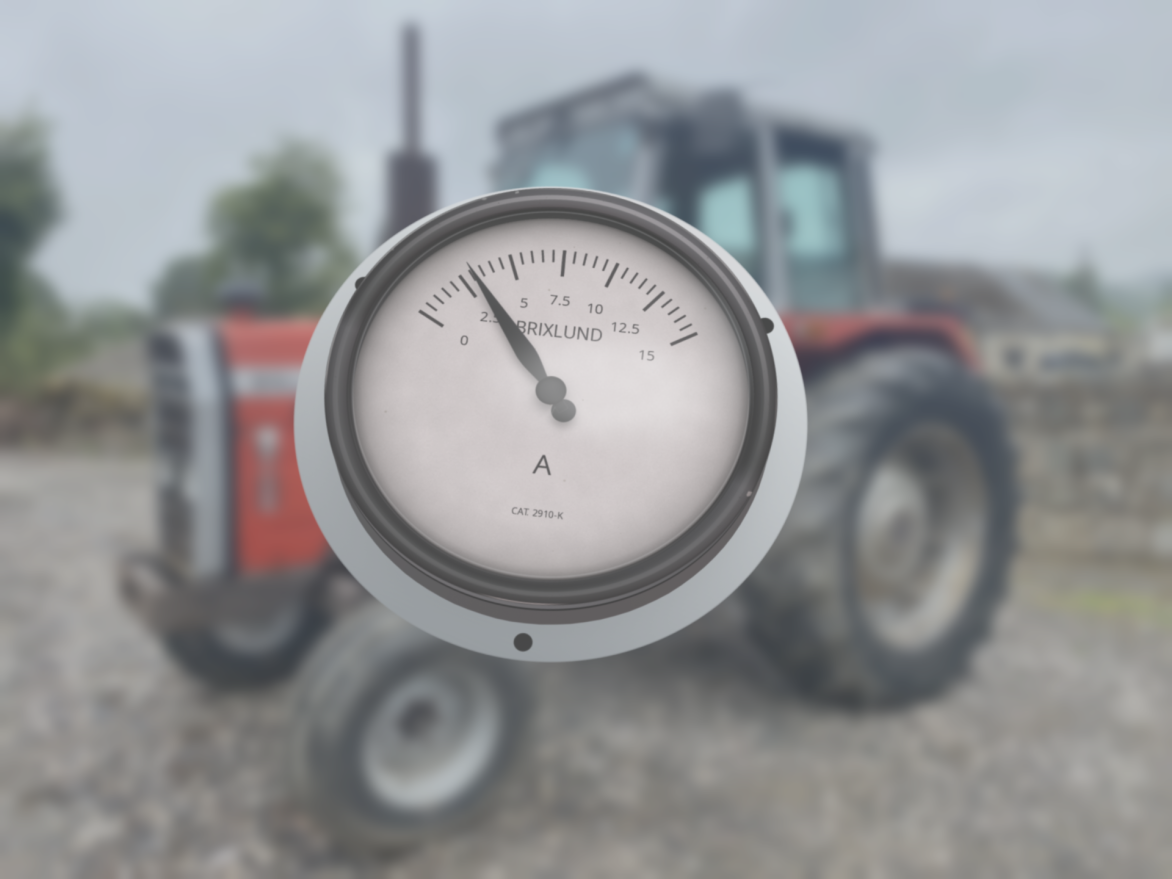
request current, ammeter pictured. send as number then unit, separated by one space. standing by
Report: 3 A
